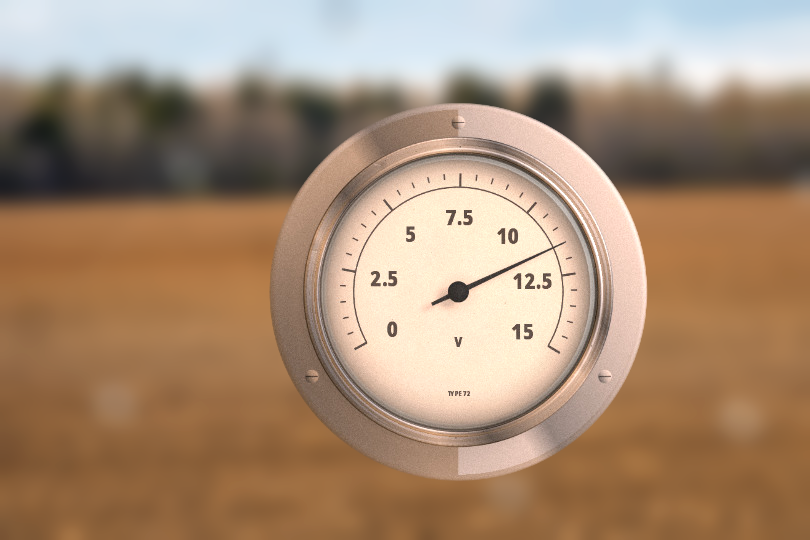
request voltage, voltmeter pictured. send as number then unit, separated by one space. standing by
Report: 11.5 V
